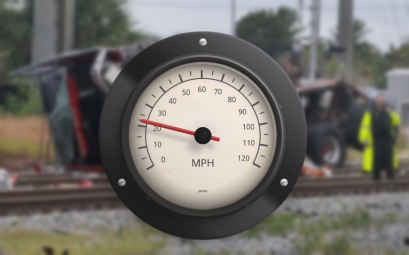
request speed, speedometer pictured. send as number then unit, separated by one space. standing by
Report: 22.5 mph
